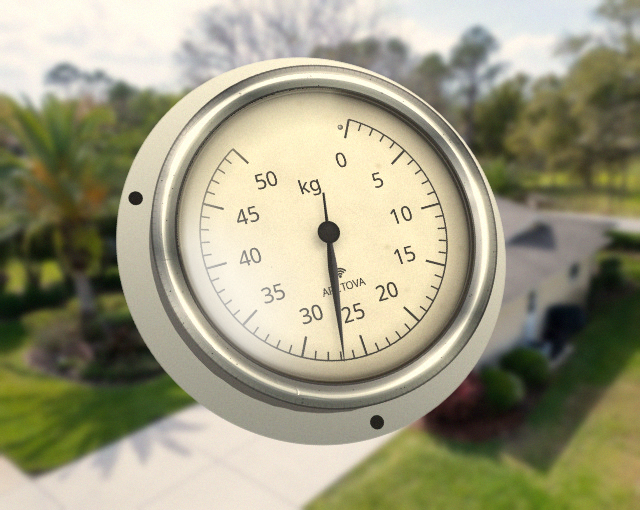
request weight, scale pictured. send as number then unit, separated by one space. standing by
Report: 27 kg
